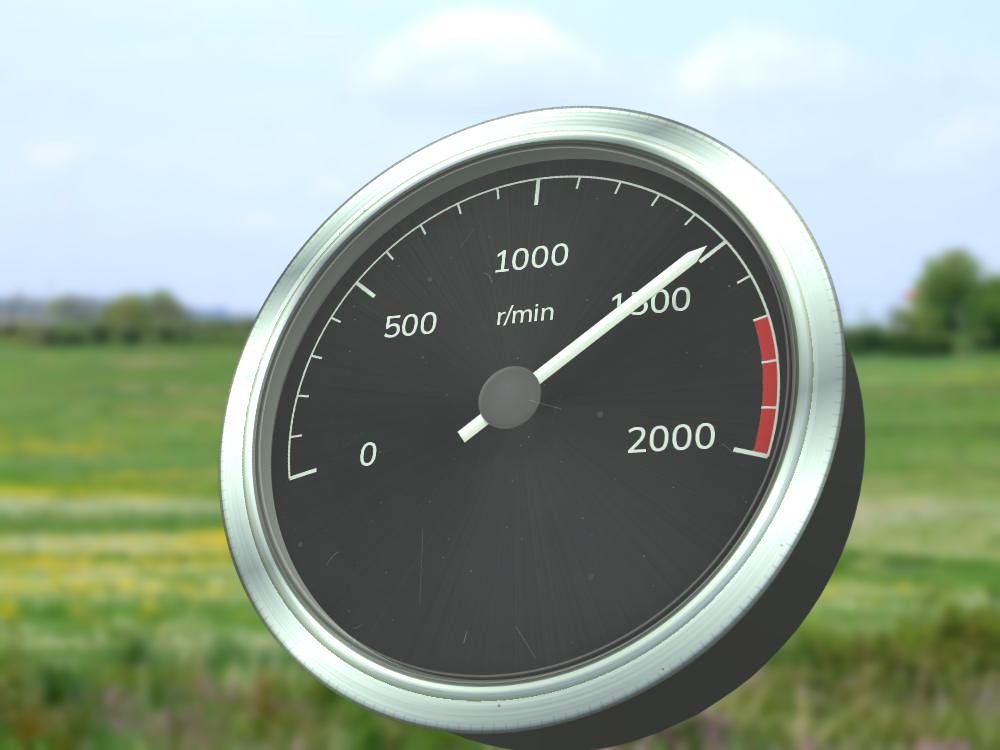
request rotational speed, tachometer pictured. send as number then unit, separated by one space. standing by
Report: 1500 rpm
